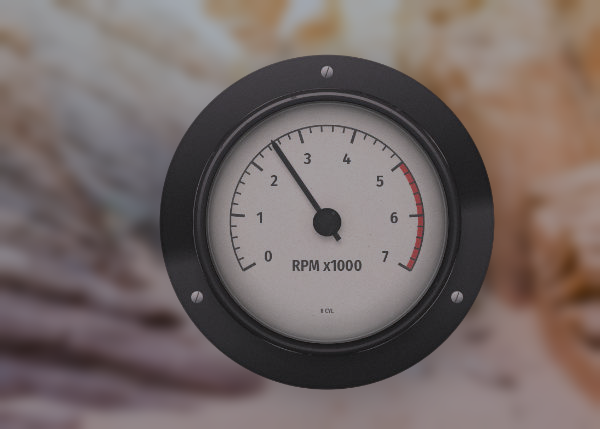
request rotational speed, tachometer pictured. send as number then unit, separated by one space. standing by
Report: 2500 rpm
